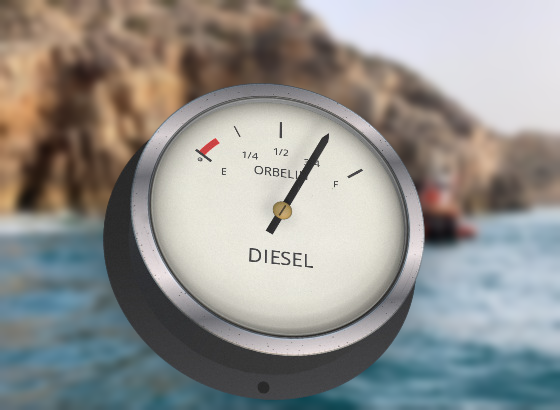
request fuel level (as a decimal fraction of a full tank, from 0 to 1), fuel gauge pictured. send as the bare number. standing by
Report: 0.75
